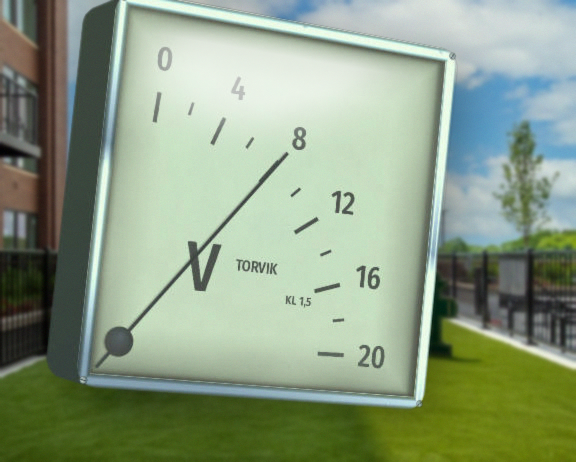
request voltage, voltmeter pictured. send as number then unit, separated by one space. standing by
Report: 8 V
